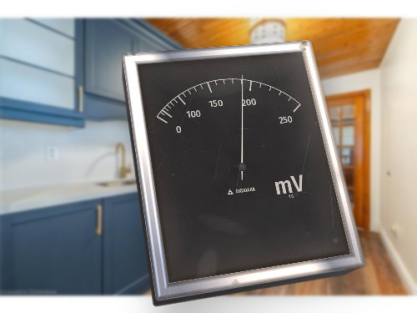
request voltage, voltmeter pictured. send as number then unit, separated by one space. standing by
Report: 190 mV
